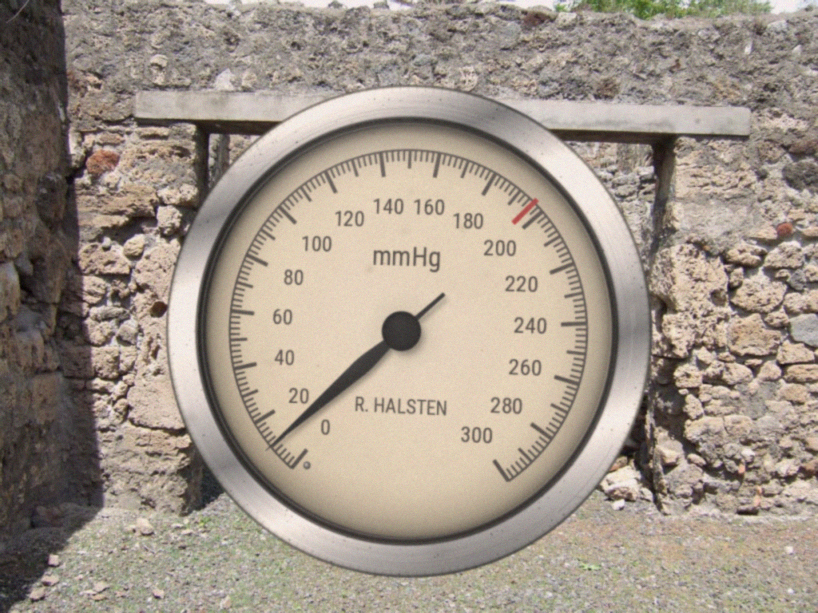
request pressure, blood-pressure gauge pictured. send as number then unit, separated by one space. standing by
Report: 10 mmHg
